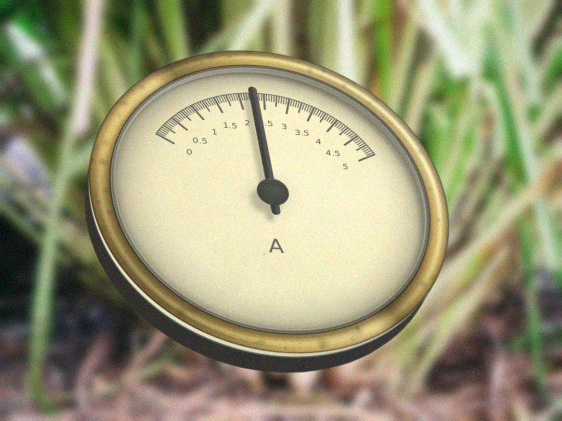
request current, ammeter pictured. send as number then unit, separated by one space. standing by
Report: 2.25 A
